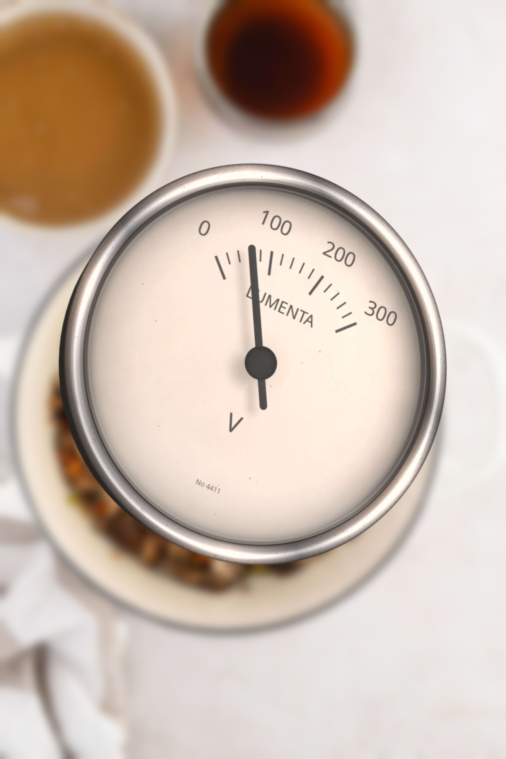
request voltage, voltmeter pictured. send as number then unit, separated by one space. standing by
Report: 60 V
